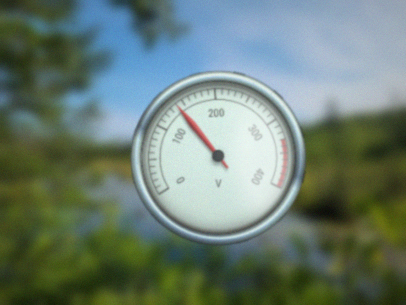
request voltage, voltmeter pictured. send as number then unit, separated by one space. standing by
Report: 140 V
